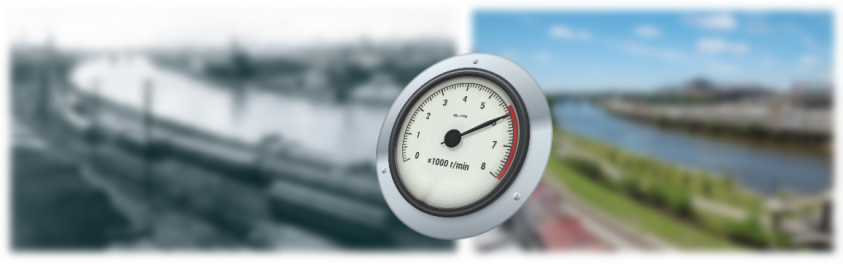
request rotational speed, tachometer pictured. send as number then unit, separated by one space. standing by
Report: 6000 rpm
